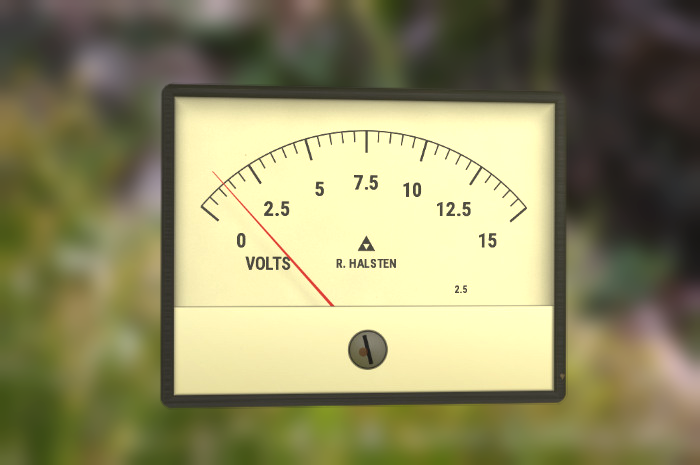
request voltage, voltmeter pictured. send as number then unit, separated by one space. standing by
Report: 1.25 V
